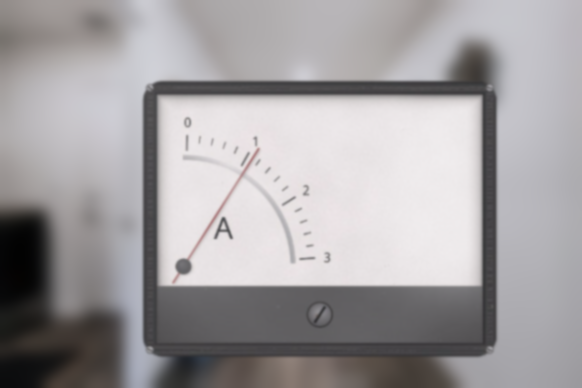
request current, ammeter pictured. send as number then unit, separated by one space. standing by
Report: 1.1 A
